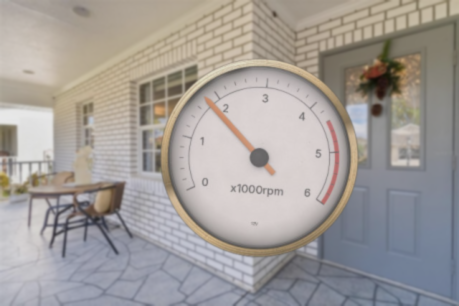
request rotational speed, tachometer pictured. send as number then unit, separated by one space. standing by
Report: 1800 rpm
